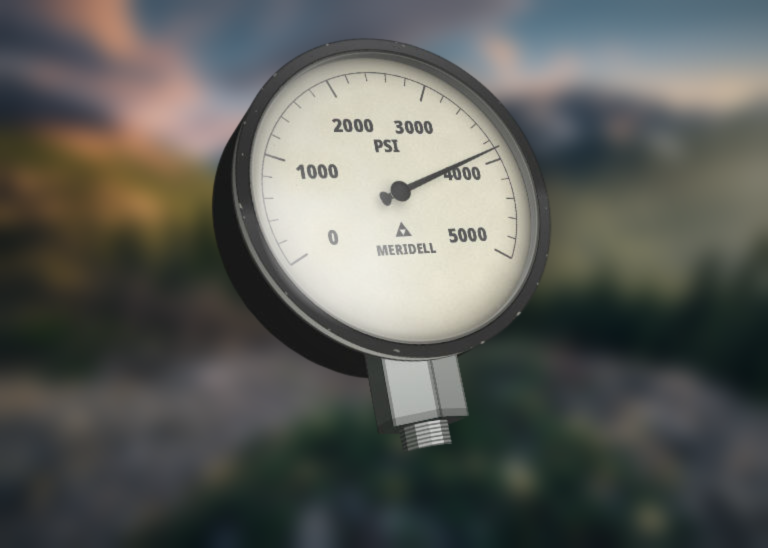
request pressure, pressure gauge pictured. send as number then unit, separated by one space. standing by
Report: 3900 psi
